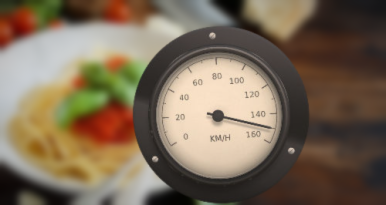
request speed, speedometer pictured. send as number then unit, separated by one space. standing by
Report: 150 km/h
